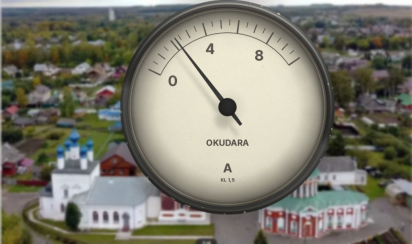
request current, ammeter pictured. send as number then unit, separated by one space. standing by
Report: 2.25 A
